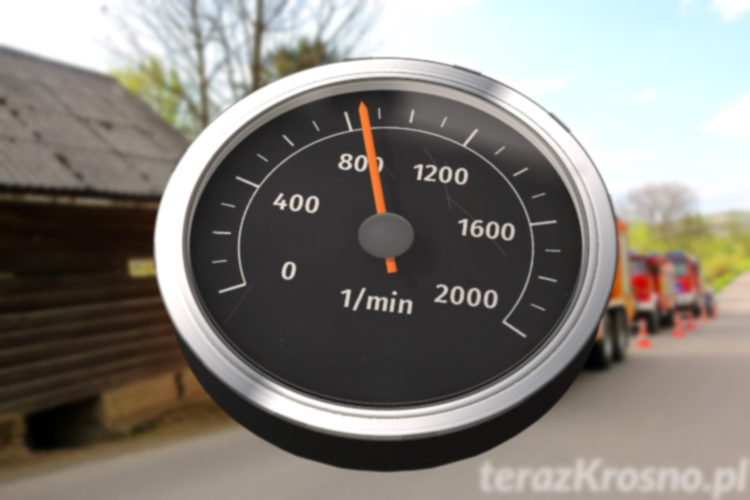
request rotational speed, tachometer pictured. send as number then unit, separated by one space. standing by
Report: 850 rpm
